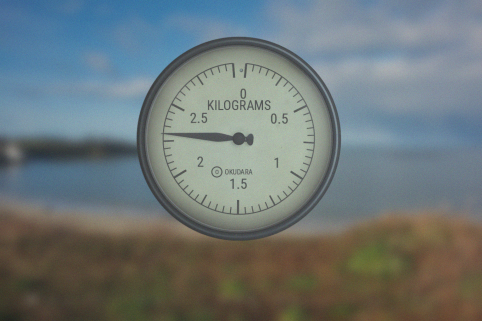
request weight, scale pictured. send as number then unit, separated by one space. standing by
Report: 2.3 kg
